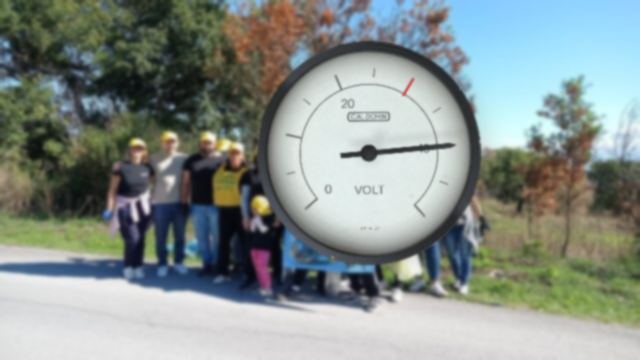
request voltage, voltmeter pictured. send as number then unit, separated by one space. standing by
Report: 40 V
